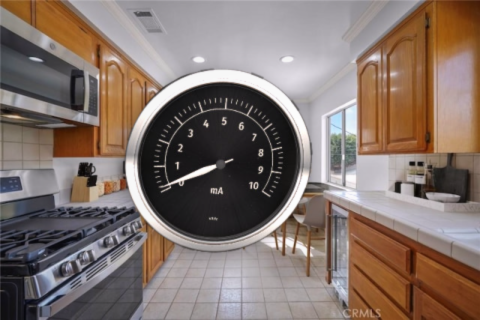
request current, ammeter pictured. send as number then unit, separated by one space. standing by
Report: 0.2 mA
